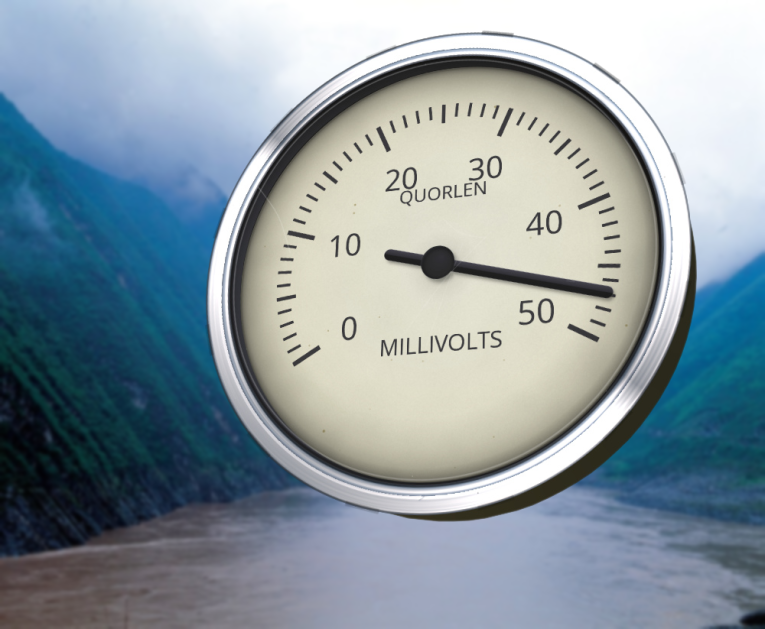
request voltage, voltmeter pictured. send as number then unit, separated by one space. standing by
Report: 47 mV
